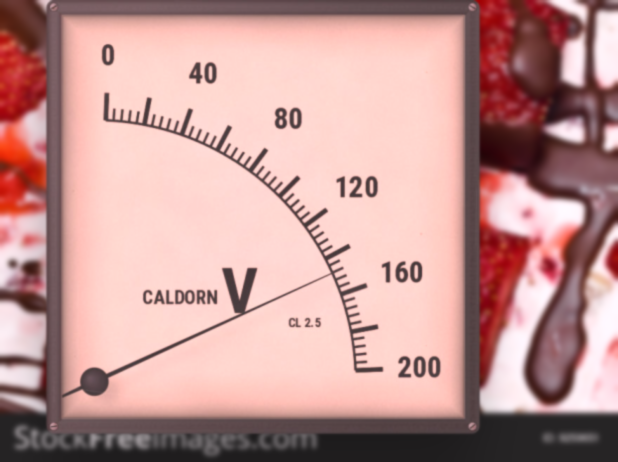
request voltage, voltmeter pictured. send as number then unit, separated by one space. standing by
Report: 148 V
